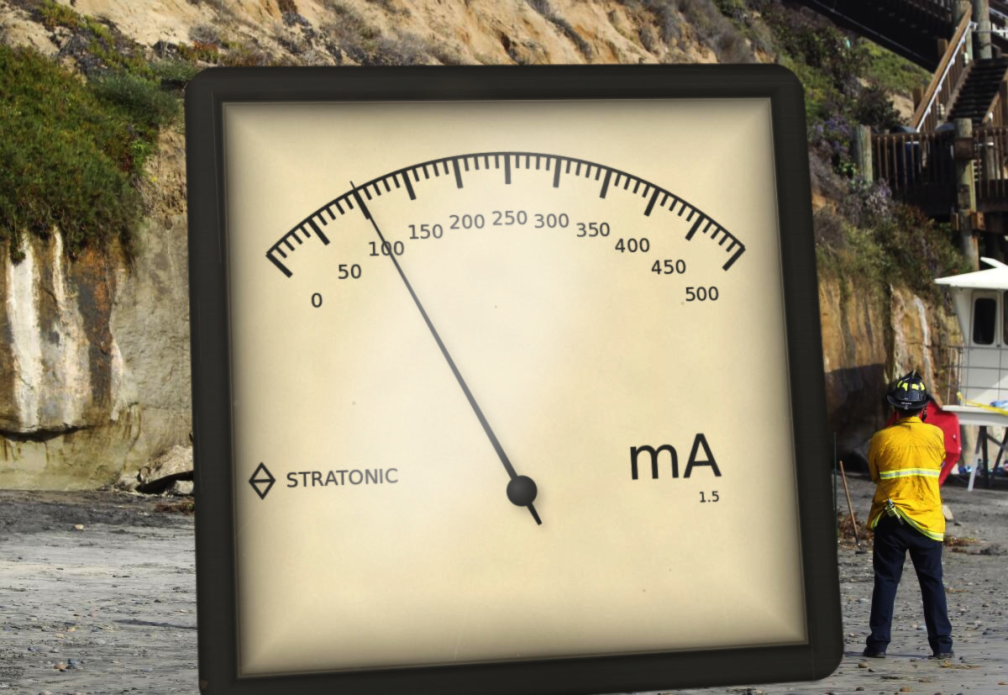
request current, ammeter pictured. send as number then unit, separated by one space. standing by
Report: 100 mA
